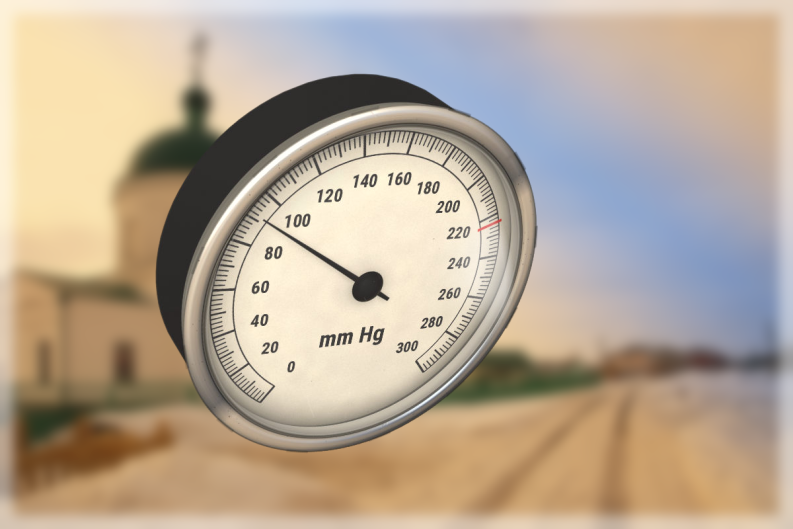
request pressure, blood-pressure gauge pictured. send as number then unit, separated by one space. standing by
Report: 92 mmHg
